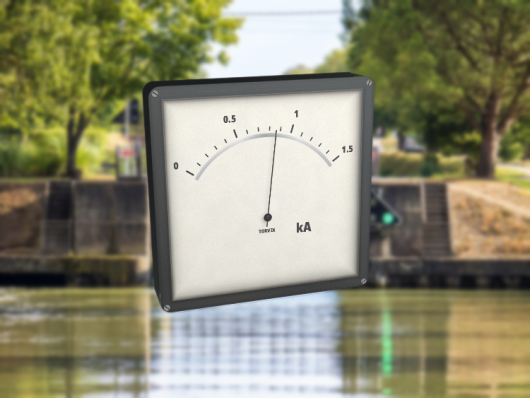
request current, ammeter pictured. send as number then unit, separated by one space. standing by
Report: 0.85 kA
